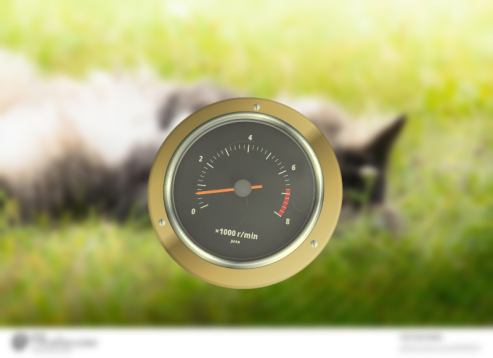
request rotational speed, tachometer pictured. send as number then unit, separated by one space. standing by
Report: 600 rpm
